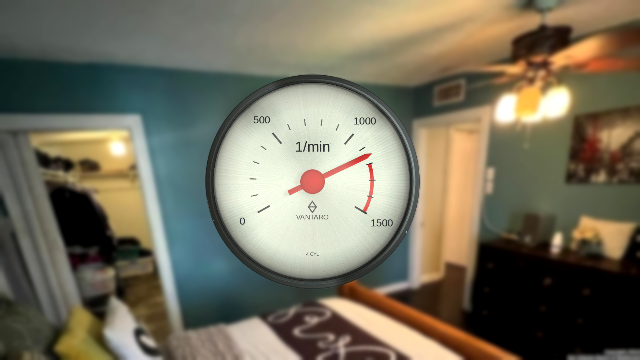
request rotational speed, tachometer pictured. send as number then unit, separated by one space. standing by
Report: 1150 rpm
